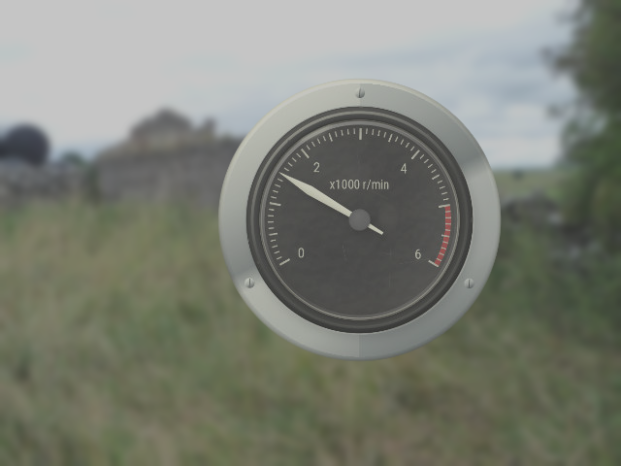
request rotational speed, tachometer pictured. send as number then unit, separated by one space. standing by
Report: 1500 rpm
